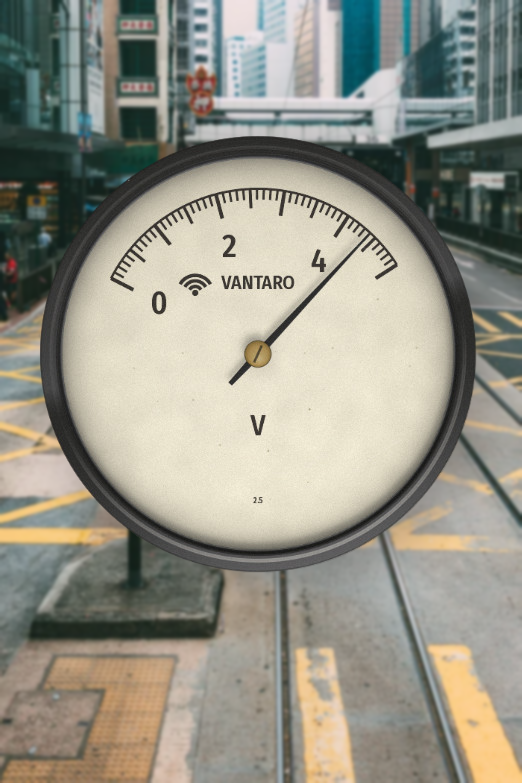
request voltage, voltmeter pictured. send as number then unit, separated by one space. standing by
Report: 4.4 V
